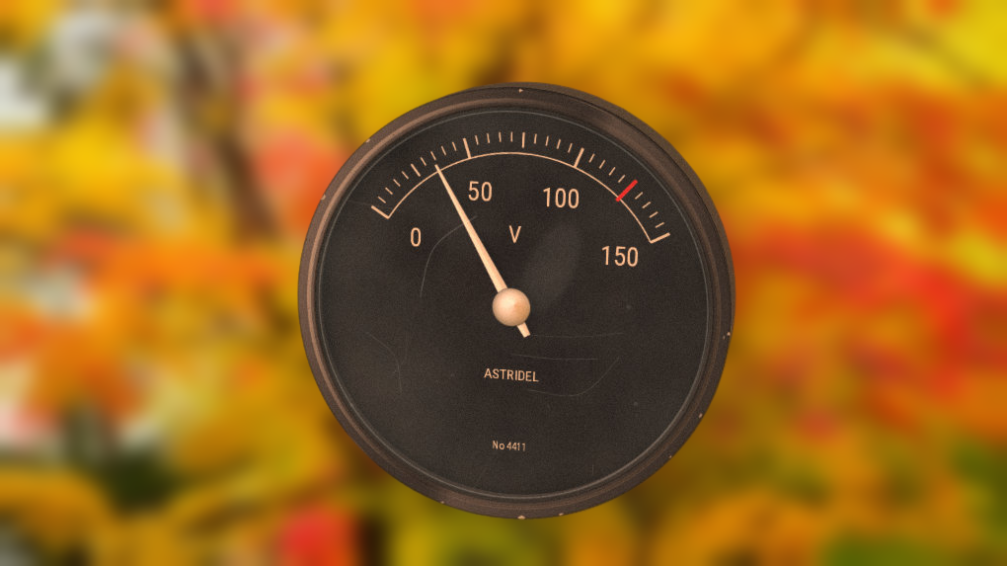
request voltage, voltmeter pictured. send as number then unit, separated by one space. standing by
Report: 35 V
